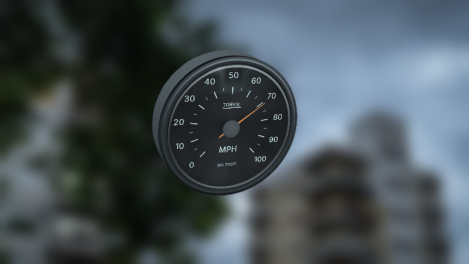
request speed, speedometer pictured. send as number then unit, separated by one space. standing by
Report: 70 mph
